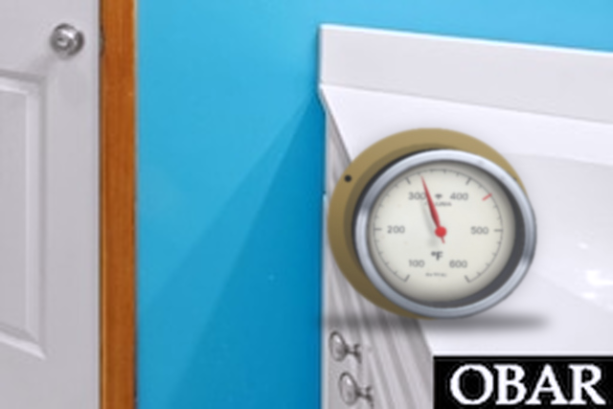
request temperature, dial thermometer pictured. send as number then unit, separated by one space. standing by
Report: 320 °F
